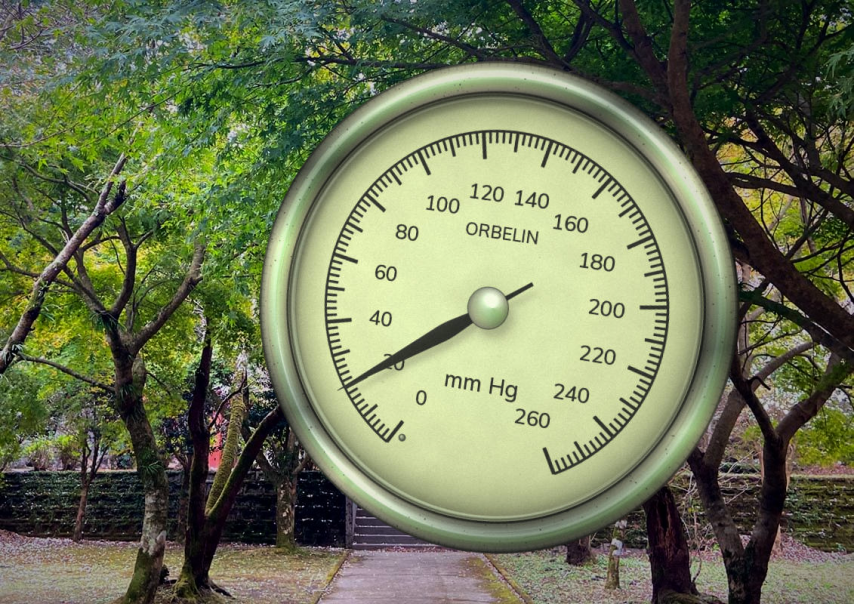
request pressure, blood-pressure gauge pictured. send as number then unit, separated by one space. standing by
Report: 20 mmHg
